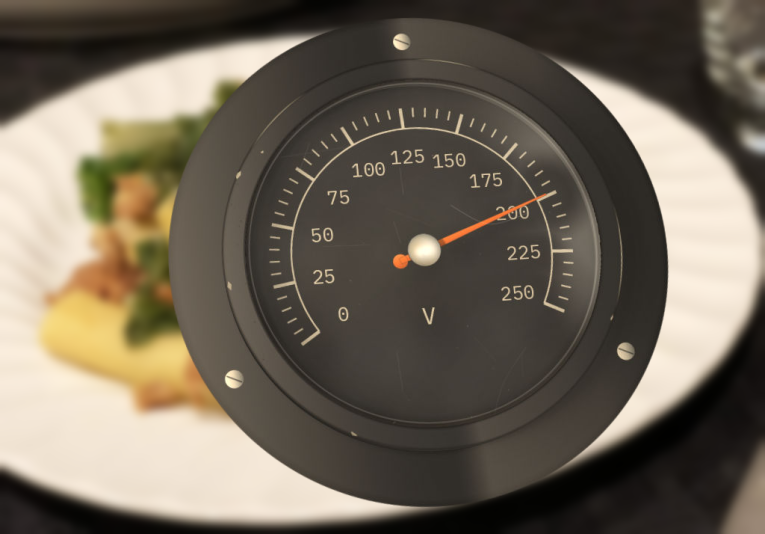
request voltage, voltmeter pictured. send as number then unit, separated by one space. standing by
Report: 200 V
